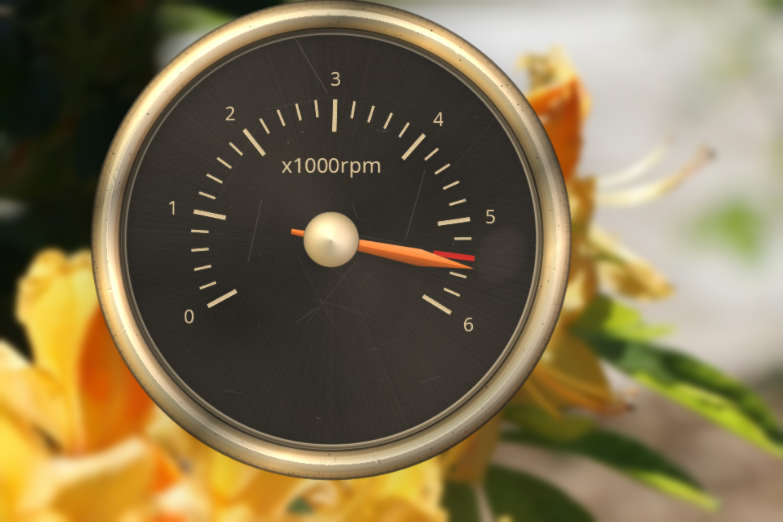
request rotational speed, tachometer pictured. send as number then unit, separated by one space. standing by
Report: 5500 rpm
